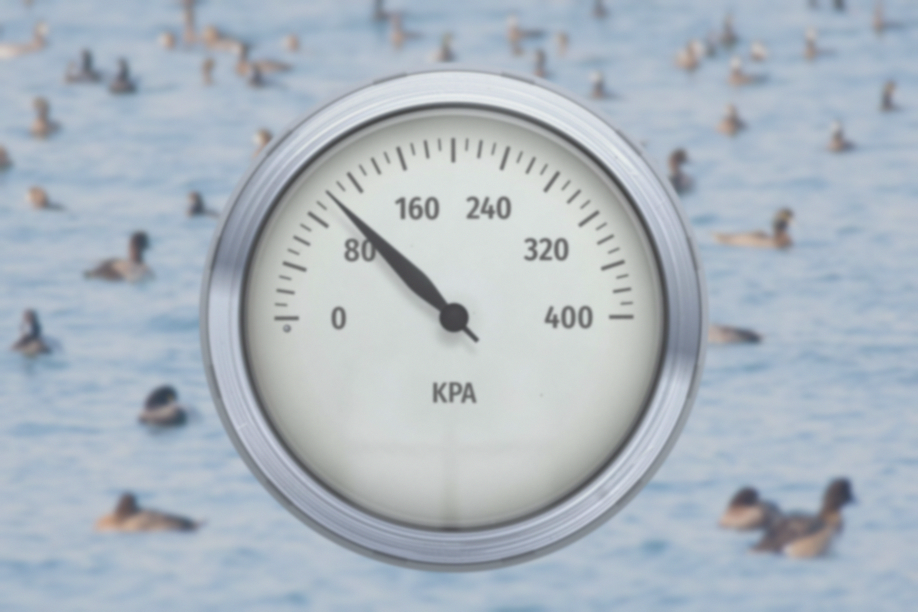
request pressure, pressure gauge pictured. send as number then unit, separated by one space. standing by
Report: 100 kPa
